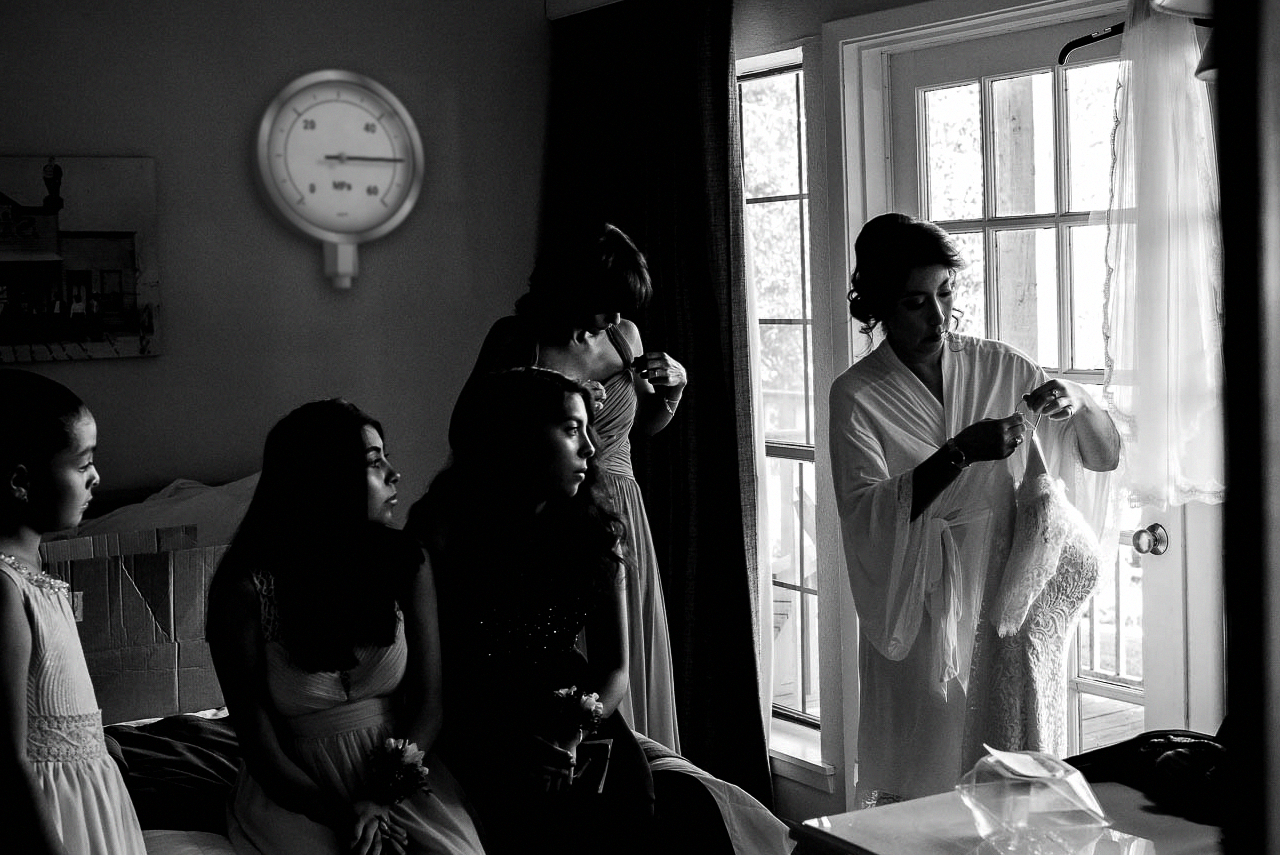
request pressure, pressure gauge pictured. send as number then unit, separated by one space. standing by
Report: 50 MPa
